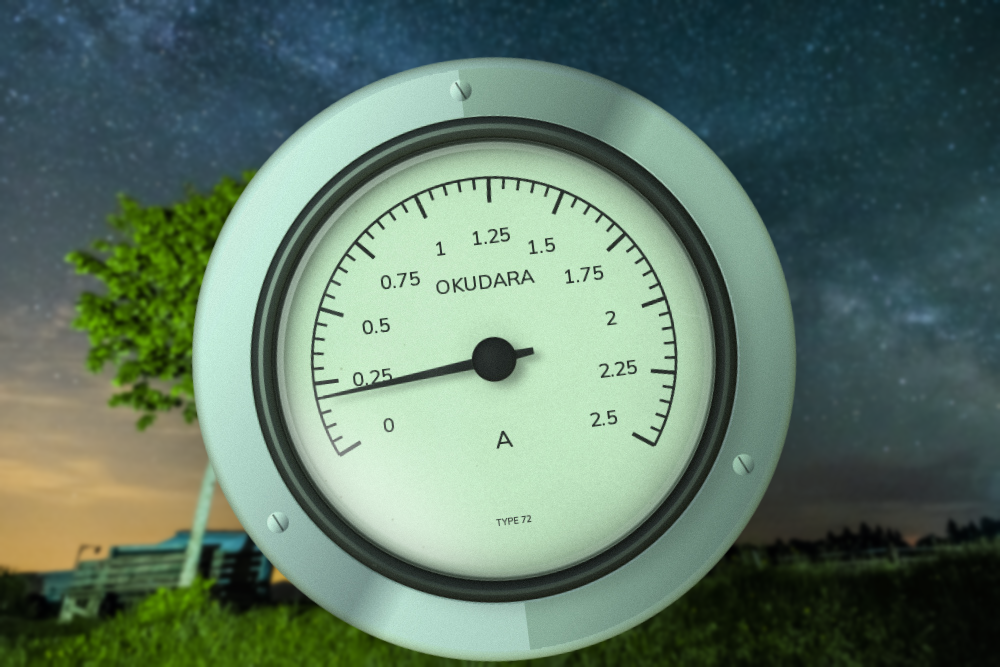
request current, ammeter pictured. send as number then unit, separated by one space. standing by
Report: 0.2 A
